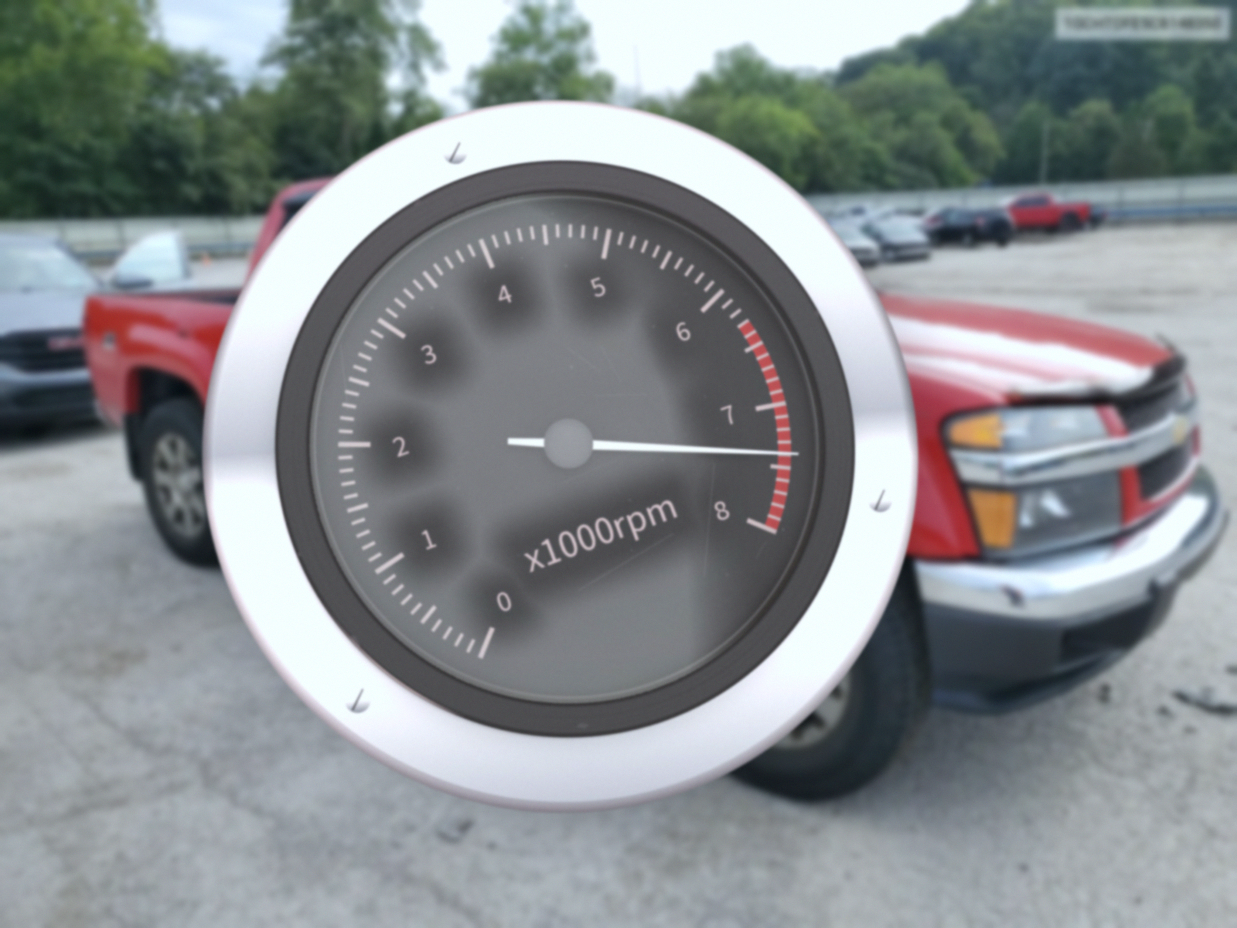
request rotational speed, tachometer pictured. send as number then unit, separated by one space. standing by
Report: 7400 rpm
